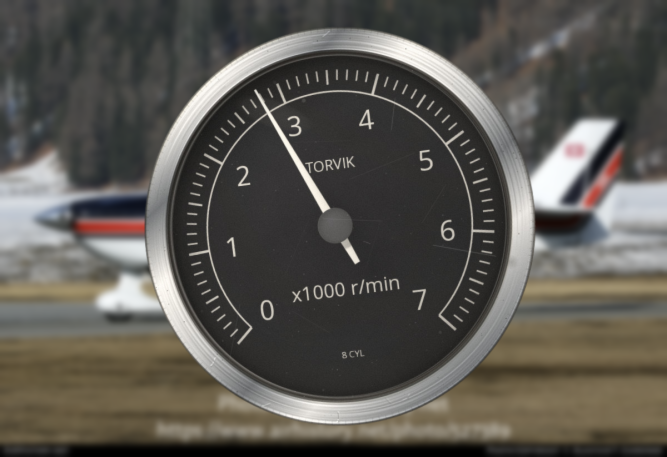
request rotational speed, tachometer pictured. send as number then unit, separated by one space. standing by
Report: 2800 rpm
